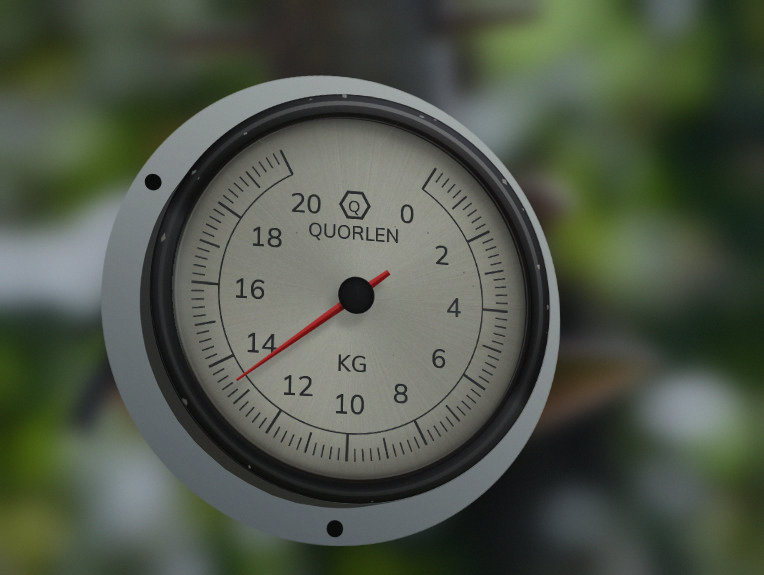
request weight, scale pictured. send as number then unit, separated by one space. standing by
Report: 13.4 kg
